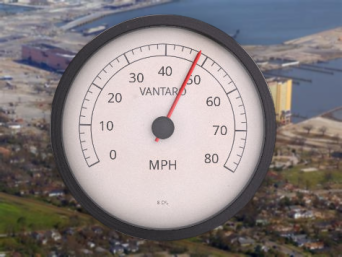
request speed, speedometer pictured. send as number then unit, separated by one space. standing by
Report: 48 mph
